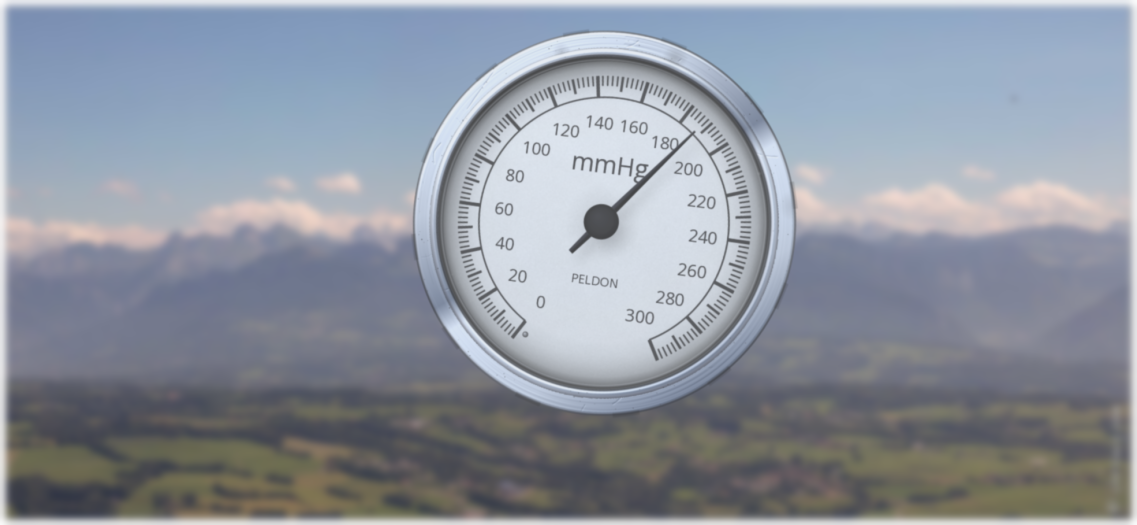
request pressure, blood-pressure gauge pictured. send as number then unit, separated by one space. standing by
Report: 188 mmHg
